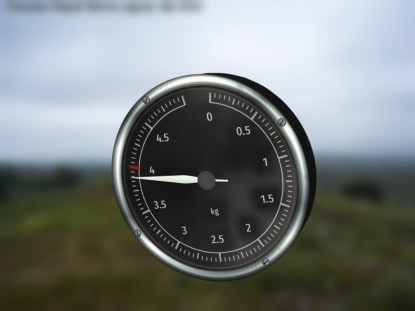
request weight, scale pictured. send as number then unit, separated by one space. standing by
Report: 3.9 kg
